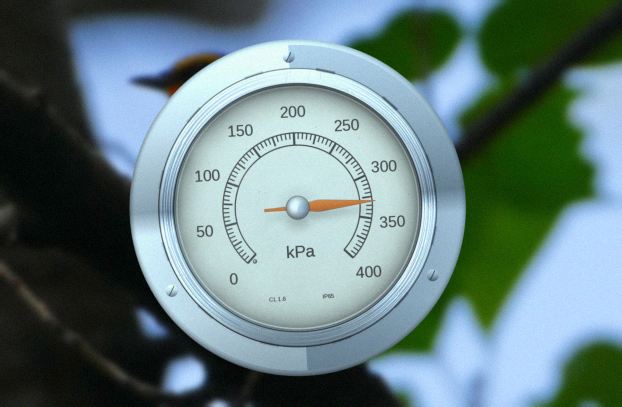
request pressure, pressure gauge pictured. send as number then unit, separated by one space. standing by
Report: 330 kPa
